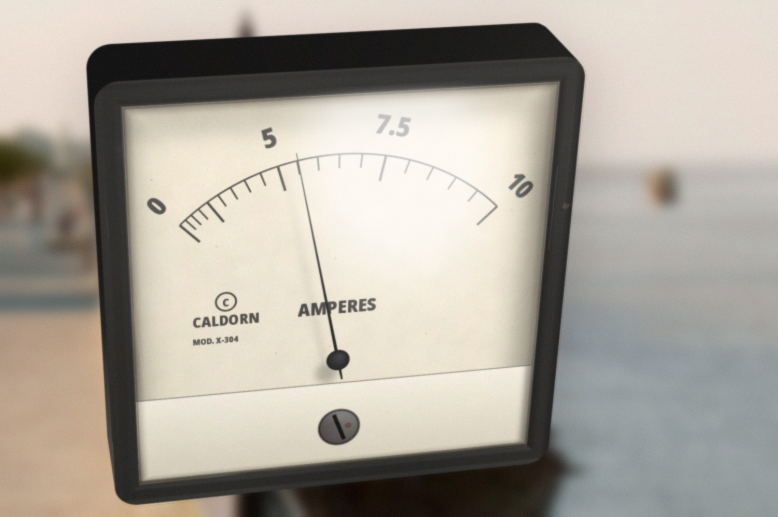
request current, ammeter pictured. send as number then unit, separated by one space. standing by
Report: 5.5 A
